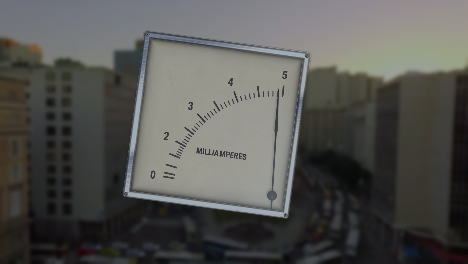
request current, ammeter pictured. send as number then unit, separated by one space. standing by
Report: 4.9 mA
